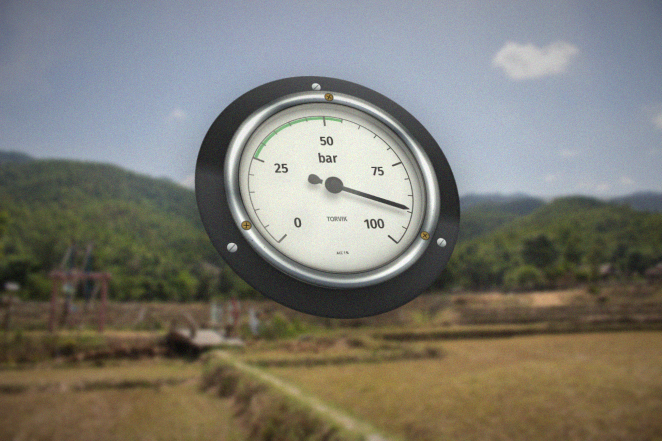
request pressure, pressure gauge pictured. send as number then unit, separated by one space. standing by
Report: 90 bar
